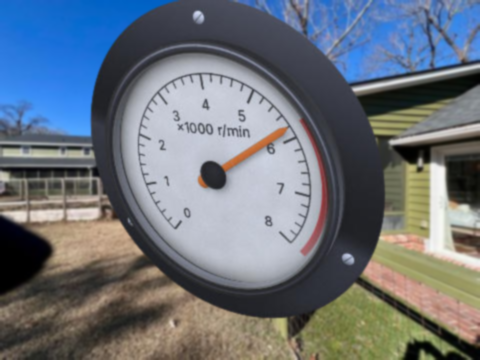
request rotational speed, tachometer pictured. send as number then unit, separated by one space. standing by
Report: 5800 rpm
